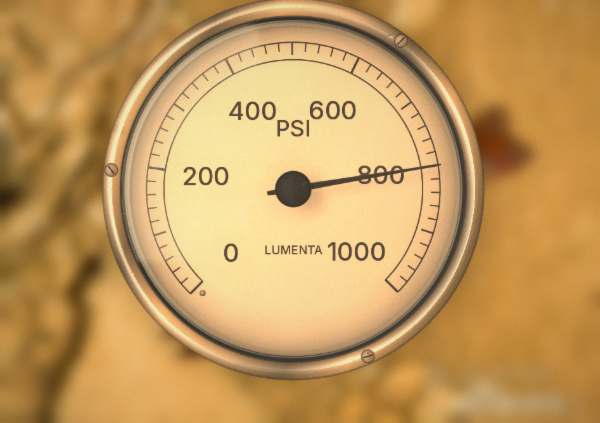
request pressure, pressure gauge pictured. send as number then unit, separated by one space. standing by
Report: 800 psi
